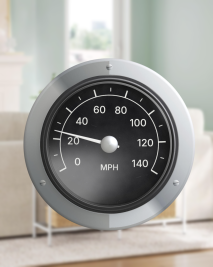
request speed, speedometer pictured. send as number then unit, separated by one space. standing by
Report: 25 mph
